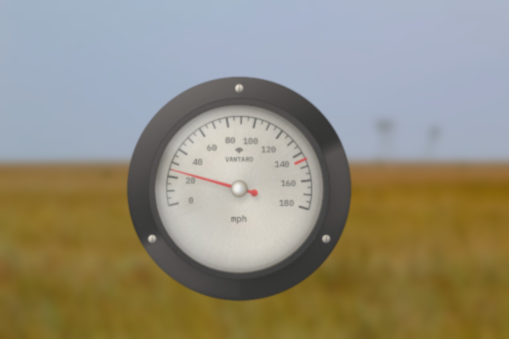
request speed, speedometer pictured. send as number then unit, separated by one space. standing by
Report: 25 mph
